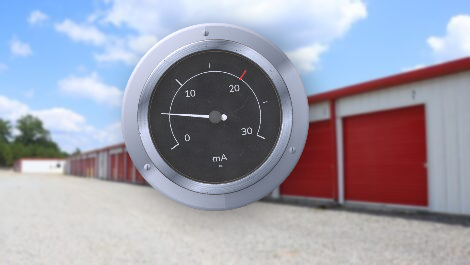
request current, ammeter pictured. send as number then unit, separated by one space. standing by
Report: 5 mA
